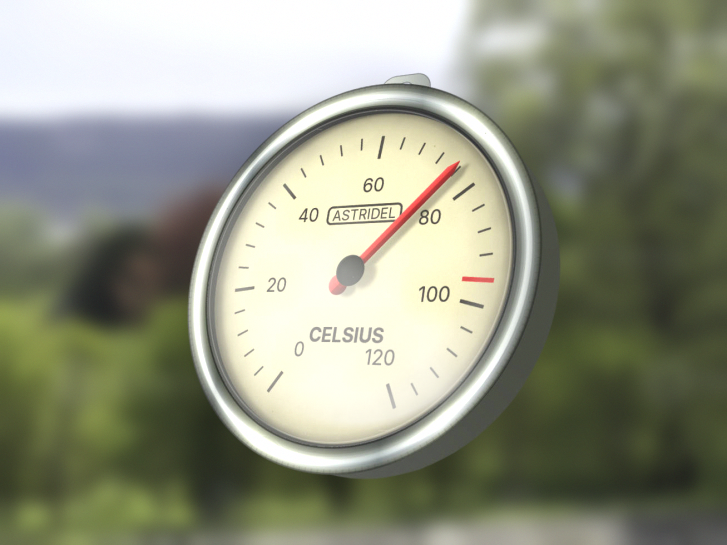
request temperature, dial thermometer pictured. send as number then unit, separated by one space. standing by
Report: 76 °C
